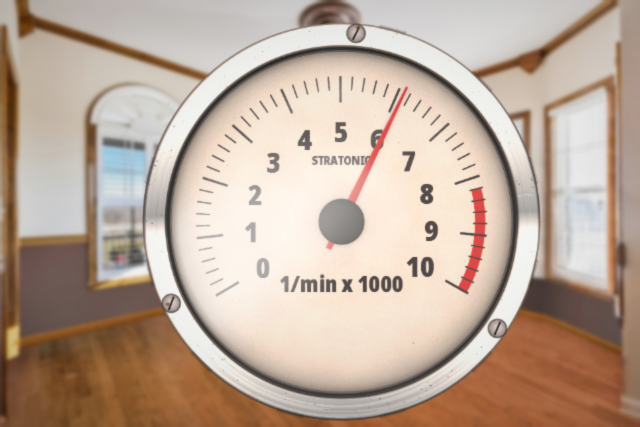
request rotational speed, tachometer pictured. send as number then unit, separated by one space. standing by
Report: 6100 rpm
